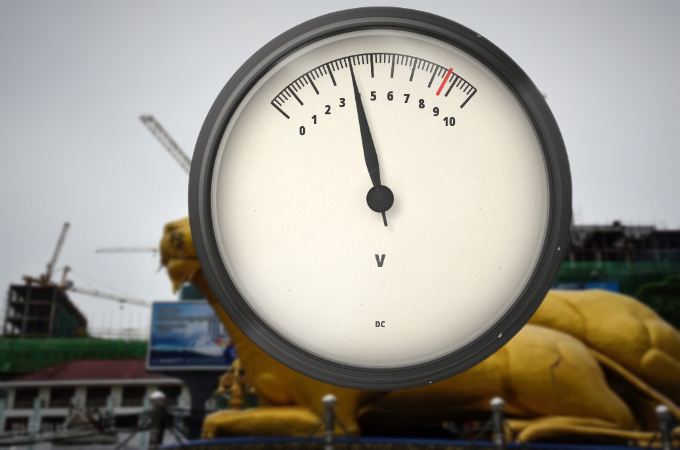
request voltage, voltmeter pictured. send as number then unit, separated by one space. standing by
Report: 4 V
